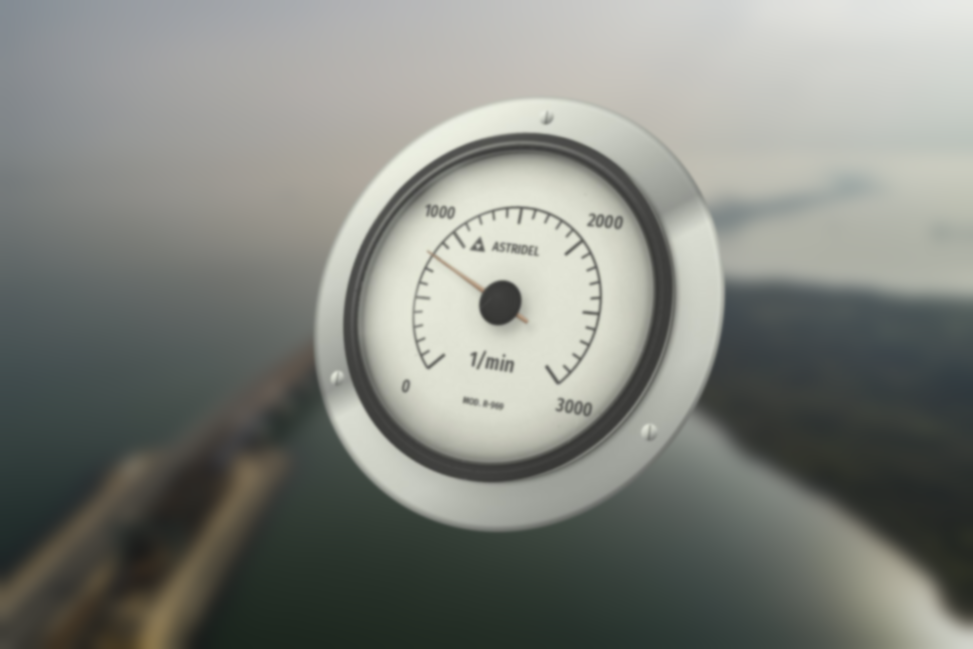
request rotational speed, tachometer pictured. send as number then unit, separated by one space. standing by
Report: 800 rpm
